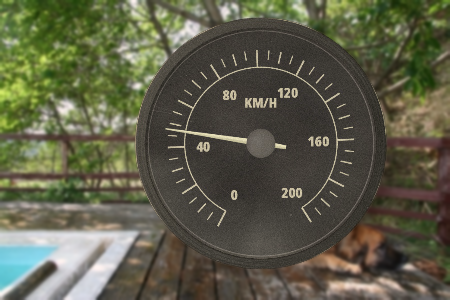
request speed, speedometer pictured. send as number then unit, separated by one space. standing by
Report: 47.5 km/h
